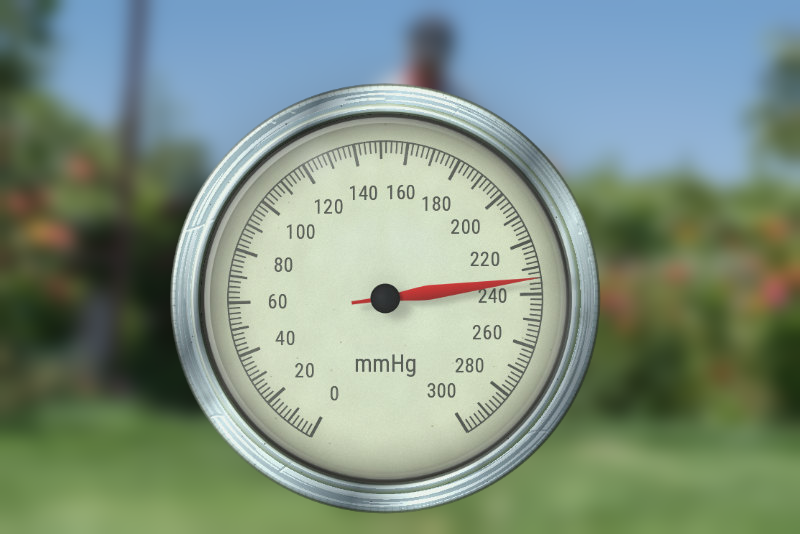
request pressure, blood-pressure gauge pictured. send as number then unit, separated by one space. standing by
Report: 234 mmHg
